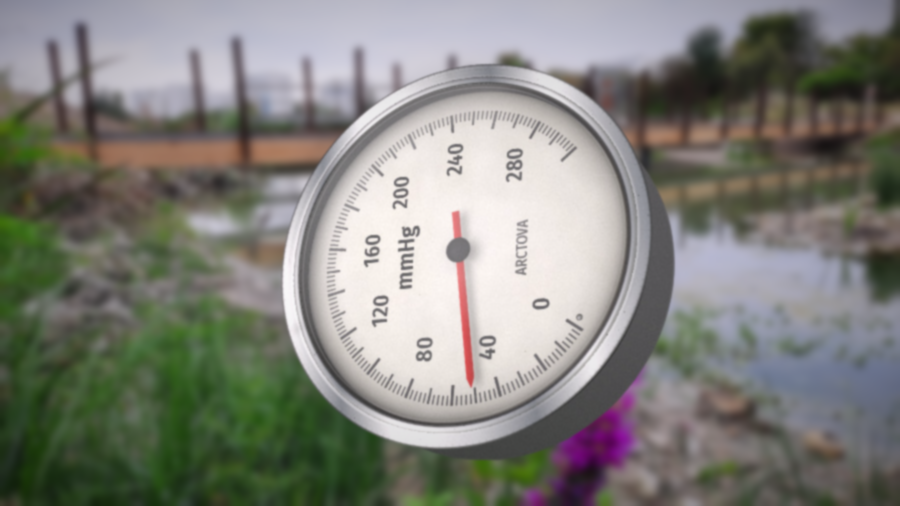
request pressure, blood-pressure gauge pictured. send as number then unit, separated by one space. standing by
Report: 50 mmHg
